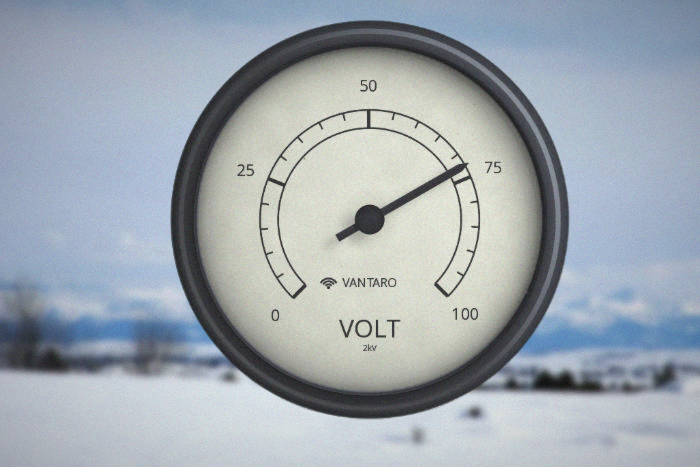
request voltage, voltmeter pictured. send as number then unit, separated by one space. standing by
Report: 72.5 V
